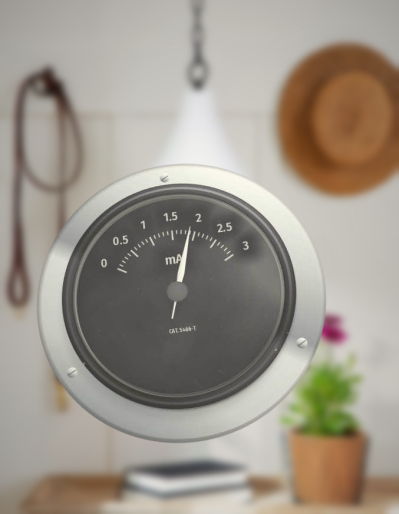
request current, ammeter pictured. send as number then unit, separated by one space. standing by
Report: 1.9 mA
